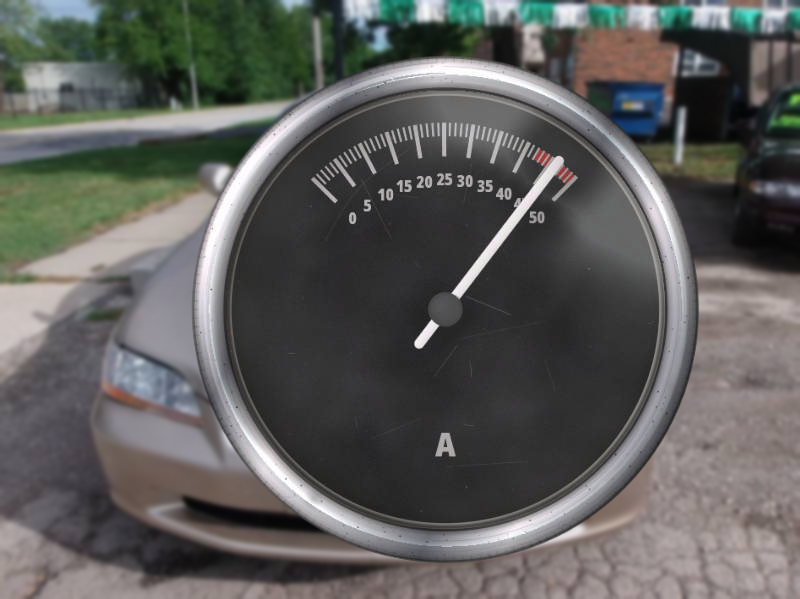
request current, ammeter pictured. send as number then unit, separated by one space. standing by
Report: 46 A
